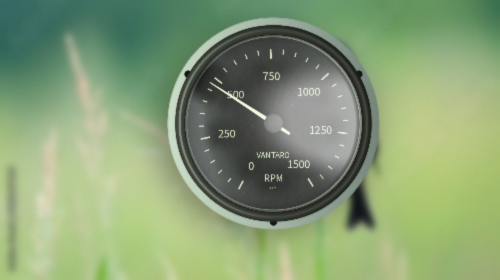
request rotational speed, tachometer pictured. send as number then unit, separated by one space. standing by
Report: 475 rpm
